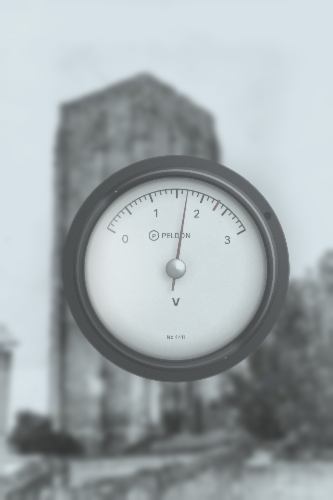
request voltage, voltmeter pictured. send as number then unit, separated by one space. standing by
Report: 1.7 V
